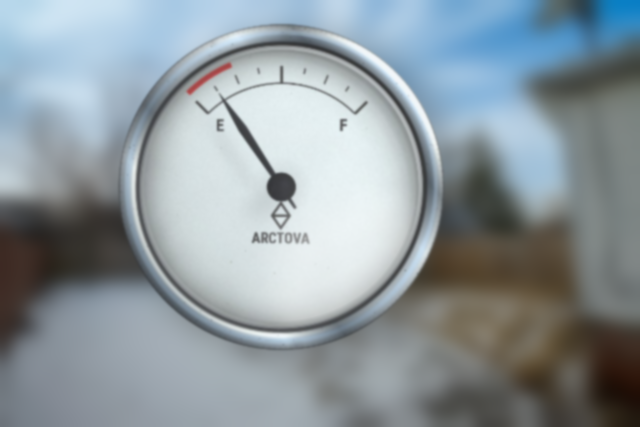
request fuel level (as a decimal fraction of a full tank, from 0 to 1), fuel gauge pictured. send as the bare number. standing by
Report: 0.125
